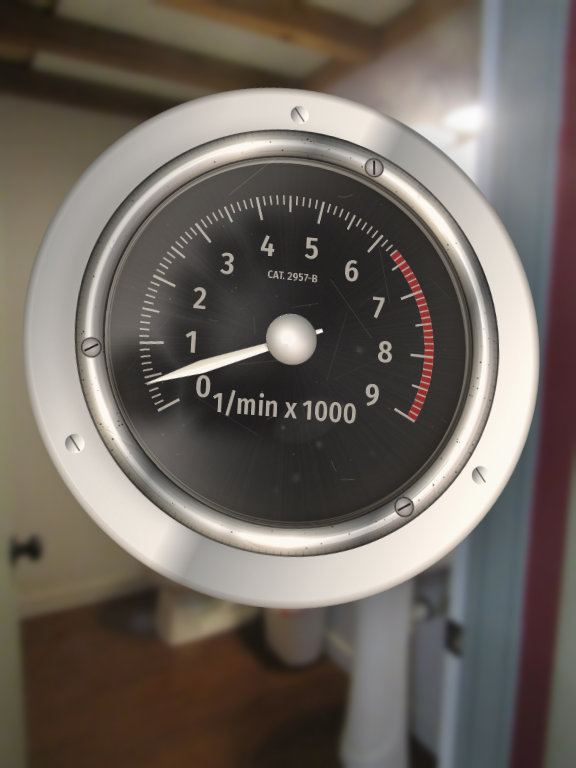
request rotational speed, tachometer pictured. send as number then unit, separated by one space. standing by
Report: 400 rpm
